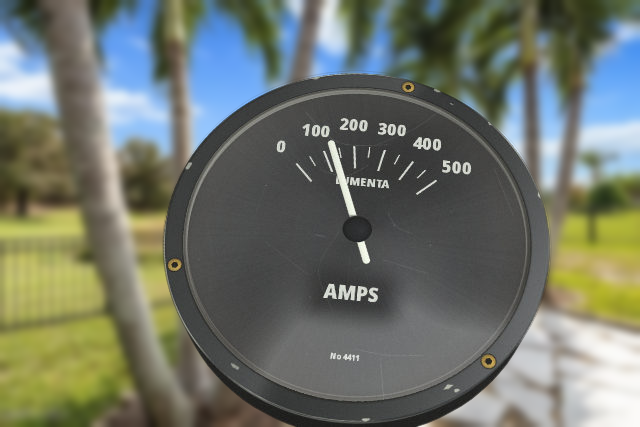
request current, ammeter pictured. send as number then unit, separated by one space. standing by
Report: 125 A
